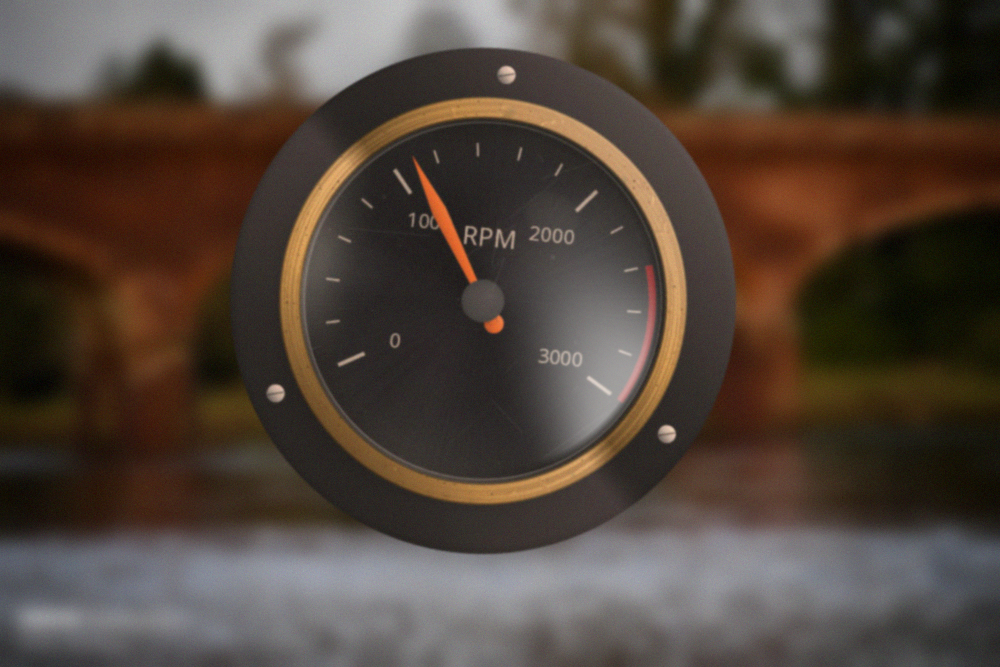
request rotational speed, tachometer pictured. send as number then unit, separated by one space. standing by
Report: 1100 rpm
